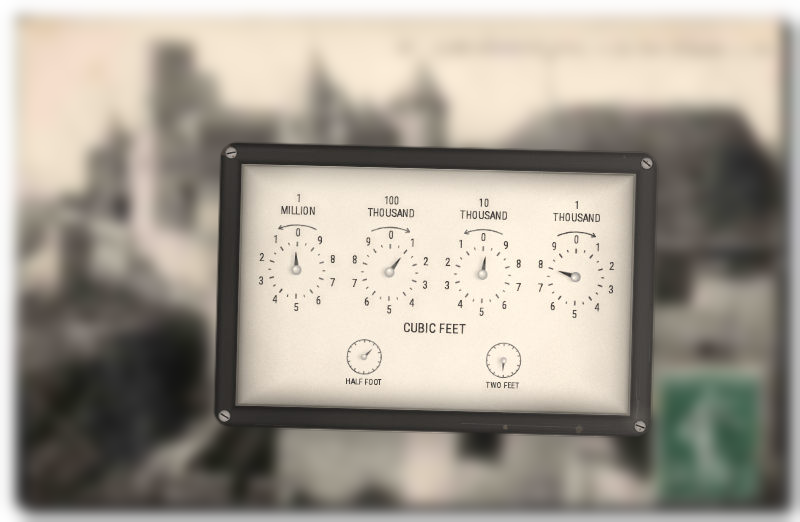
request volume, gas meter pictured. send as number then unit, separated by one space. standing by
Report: 9800 ft³
